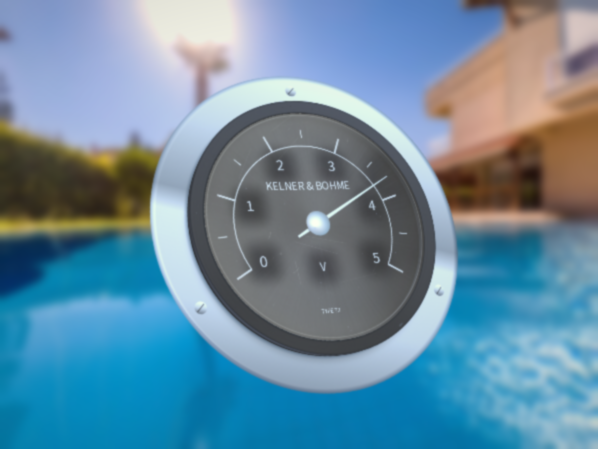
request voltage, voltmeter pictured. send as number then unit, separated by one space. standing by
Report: 3.75 V
